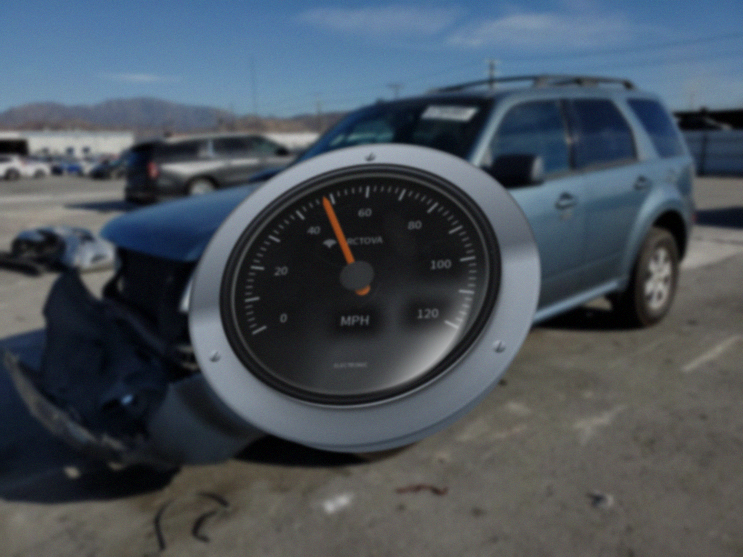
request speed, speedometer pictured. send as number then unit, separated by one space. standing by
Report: 48 mph
